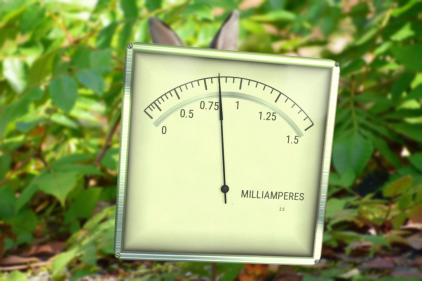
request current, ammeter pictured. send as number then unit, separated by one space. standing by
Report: 0.85 mA
